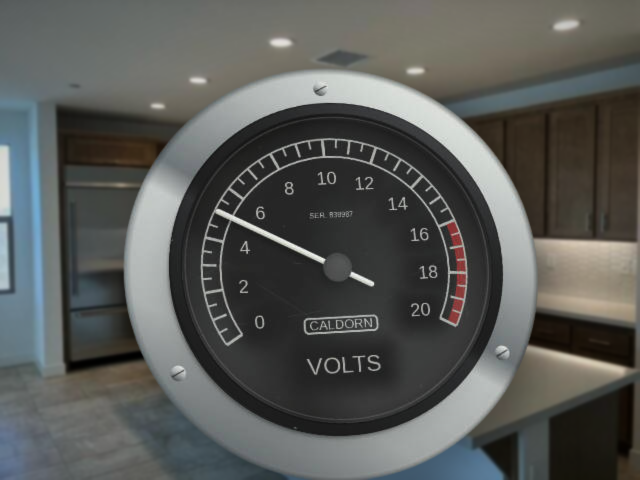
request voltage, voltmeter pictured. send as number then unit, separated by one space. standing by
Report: 5 V
